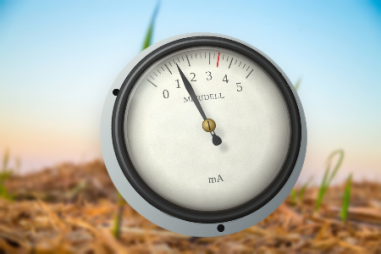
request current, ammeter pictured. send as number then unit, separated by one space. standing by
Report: 1.4 mA
